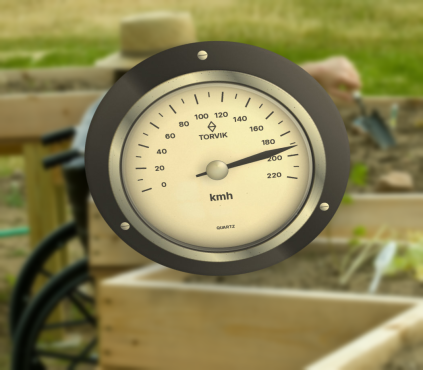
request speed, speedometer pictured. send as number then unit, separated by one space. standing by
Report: 190 km/h
